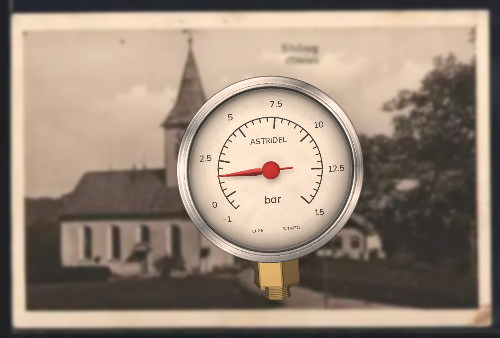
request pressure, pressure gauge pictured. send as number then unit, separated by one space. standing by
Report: 1.5 bar
